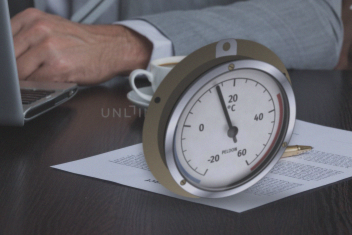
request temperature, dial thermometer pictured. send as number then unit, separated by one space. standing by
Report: 14 °C
